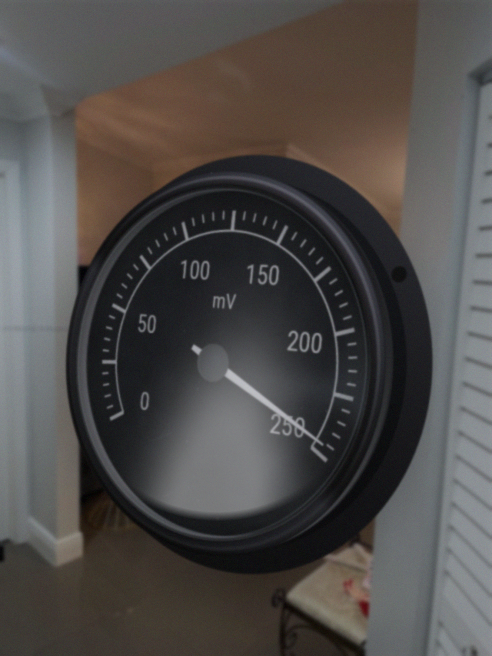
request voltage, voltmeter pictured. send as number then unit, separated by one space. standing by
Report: 245 mV
